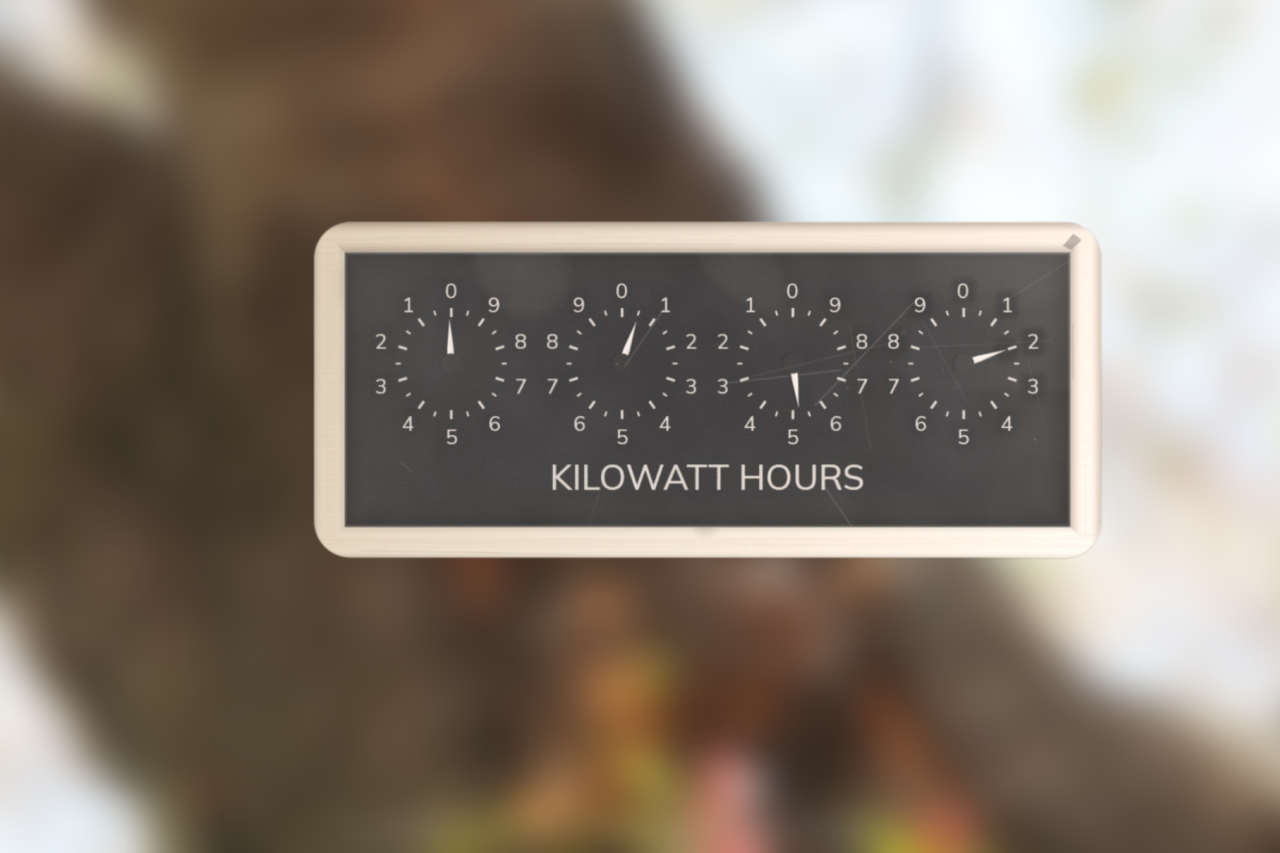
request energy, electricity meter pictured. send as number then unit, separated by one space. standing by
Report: 52 kWh
